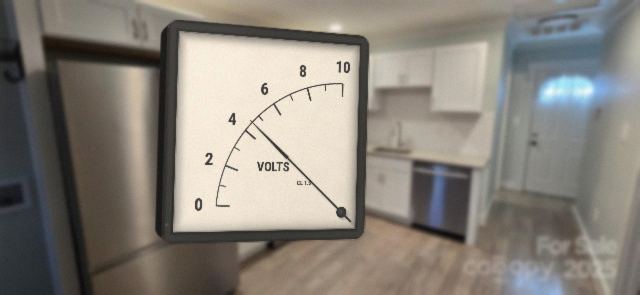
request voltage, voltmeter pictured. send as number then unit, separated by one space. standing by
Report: 4.5 V
